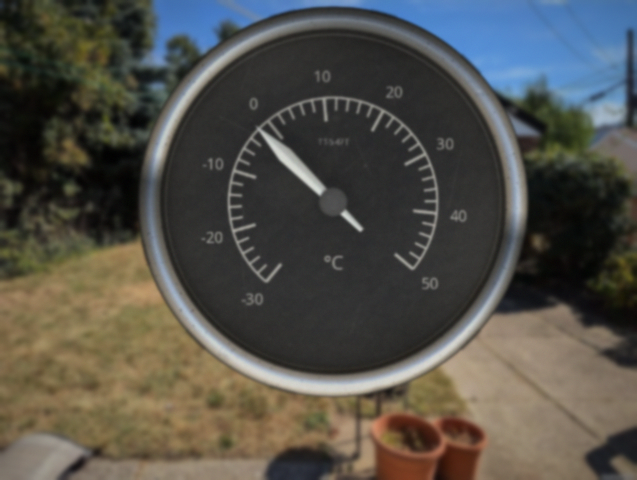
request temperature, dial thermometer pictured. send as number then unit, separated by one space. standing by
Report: -2 °C
